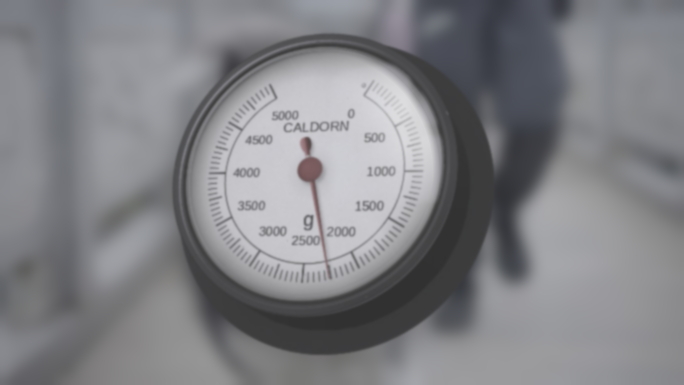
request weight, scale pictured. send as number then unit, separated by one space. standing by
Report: 2250 g
